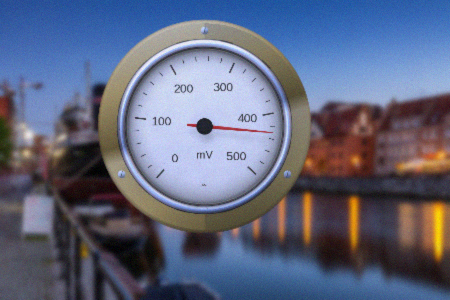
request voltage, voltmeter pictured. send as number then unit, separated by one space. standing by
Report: 430 mV
